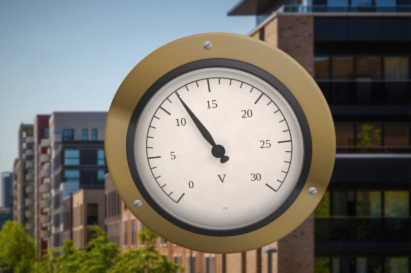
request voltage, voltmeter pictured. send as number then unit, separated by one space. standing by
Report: 12 V
